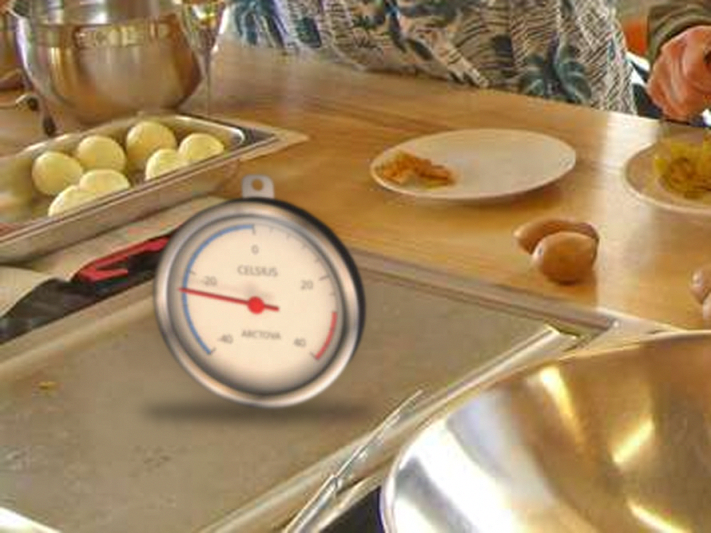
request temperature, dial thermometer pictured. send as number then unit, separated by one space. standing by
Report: -24 °C
